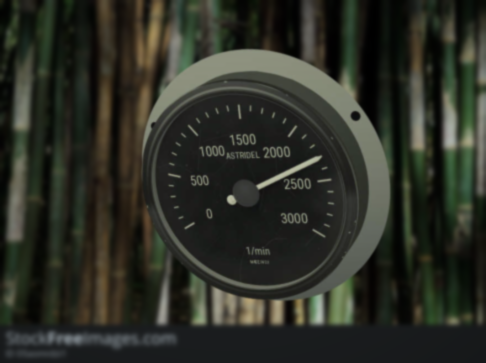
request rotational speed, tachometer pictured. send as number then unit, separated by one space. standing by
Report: 2300 rpm
